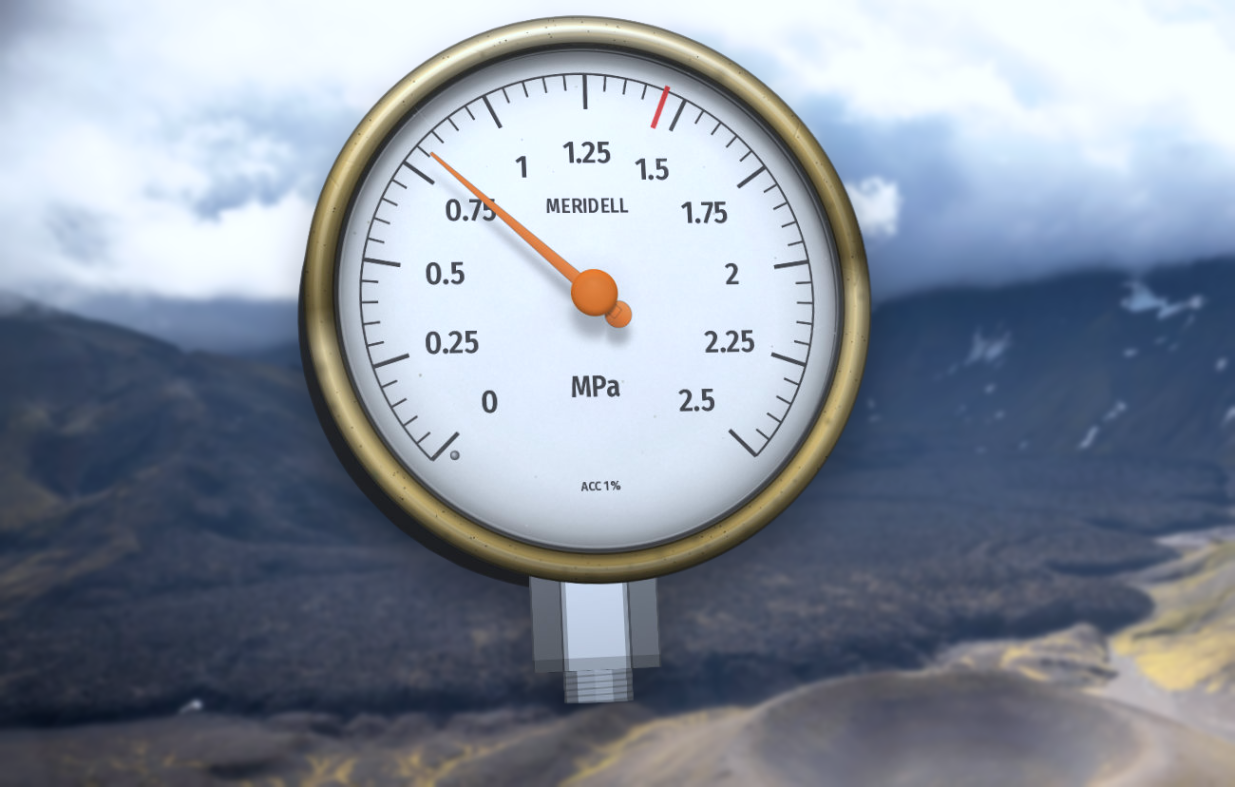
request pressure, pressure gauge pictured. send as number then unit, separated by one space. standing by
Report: 0.8 MPa
